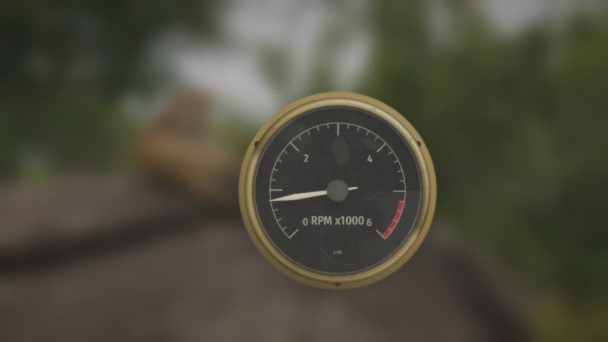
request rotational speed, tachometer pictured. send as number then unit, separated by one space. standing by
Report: 800 rpm
